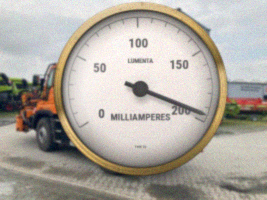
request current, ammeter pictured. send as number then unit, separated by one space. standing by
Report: 195 mA
